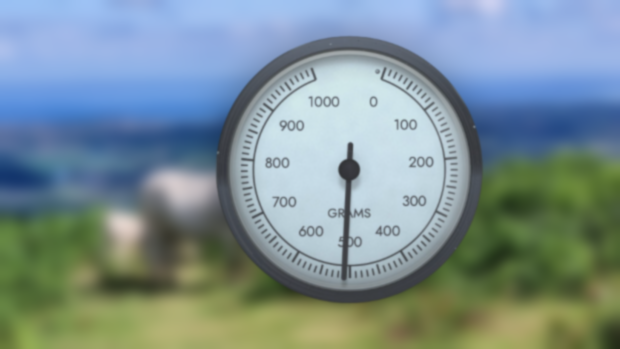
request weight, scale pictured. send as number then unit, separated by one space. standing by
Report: 510 g
